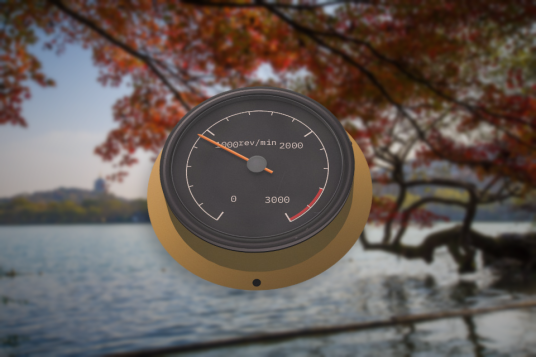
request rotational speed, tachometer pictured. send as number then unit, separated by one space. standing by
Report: 900 rpm
